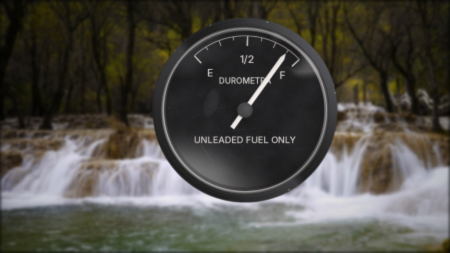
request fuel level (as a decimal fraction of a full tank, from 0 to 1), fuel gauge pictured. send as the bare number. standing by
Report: 0.875
